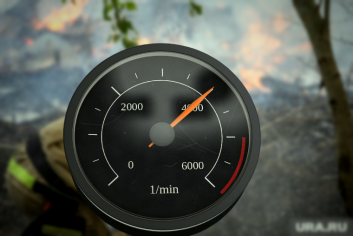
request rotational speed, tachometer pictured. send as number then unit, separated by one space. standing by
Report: 4000 rpm
